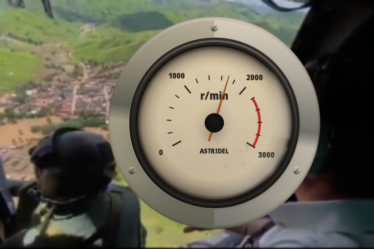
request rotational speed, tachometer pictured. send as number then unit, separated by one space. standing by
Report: 1700 rpm
